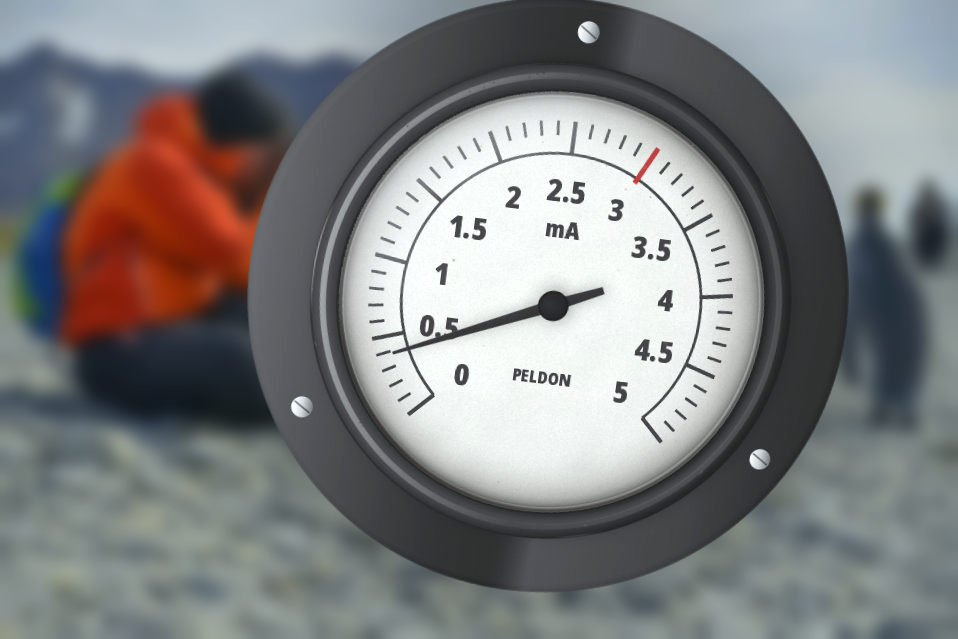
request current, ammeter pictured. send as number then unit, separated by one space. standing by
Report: 0.4 mA
